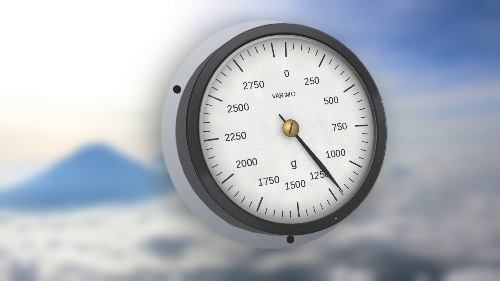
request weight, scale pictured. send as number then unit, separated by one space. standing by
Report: 1200 g
